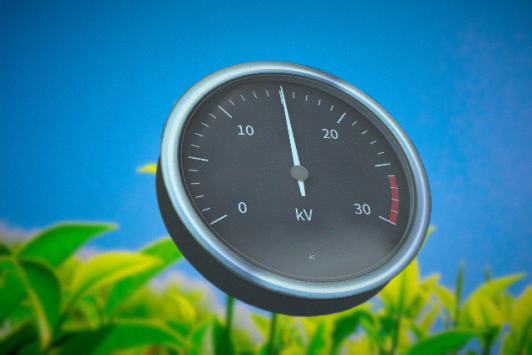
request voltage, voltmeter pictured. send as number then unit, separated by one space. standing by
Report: 15 kV
